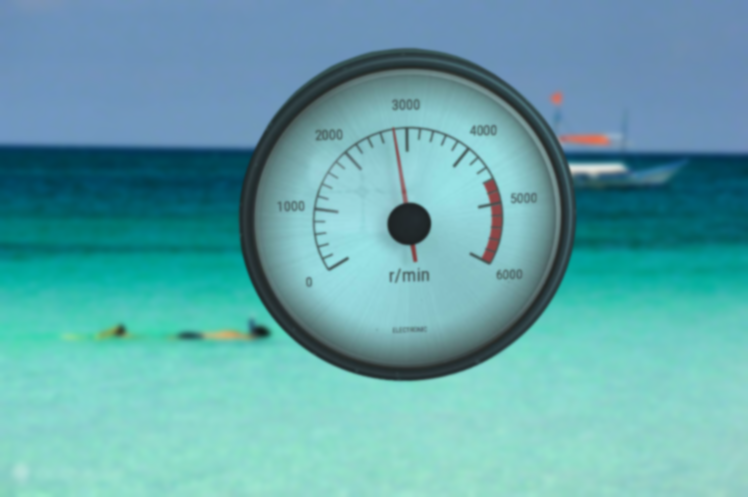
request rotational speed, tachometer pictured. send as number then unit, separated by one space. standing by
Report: 2800 rpm
